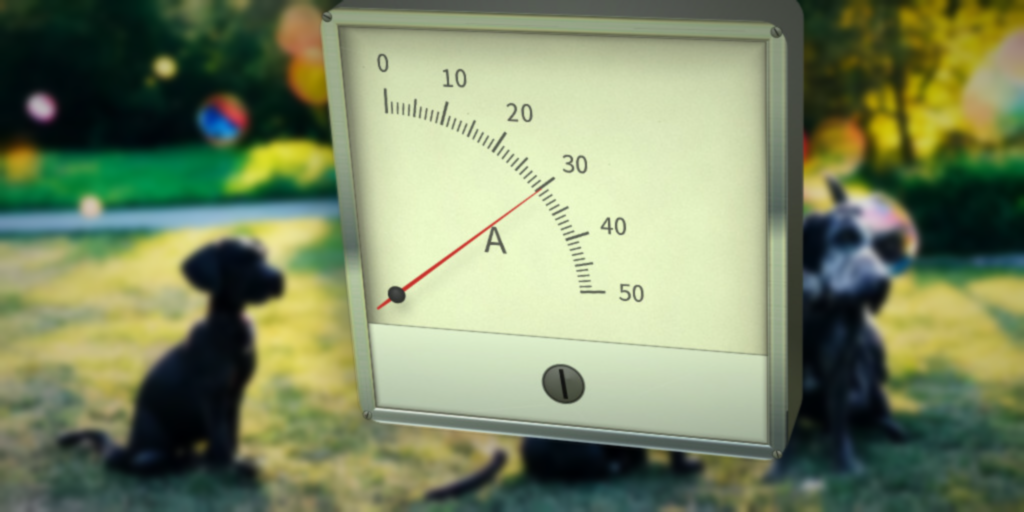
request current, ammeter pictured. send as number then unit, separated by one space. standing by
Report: 30 A
